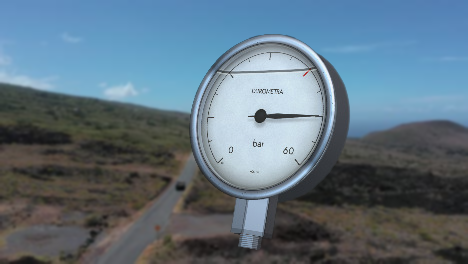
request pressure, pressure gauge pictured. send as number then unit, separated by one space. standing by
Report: 50 bar
